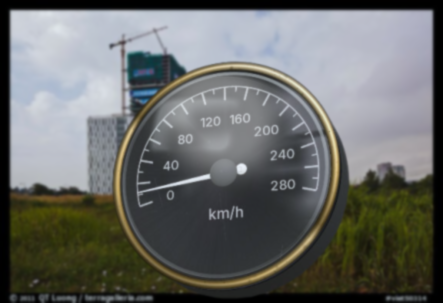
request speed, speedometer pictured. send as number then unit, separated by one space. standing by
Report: 10 km/h
